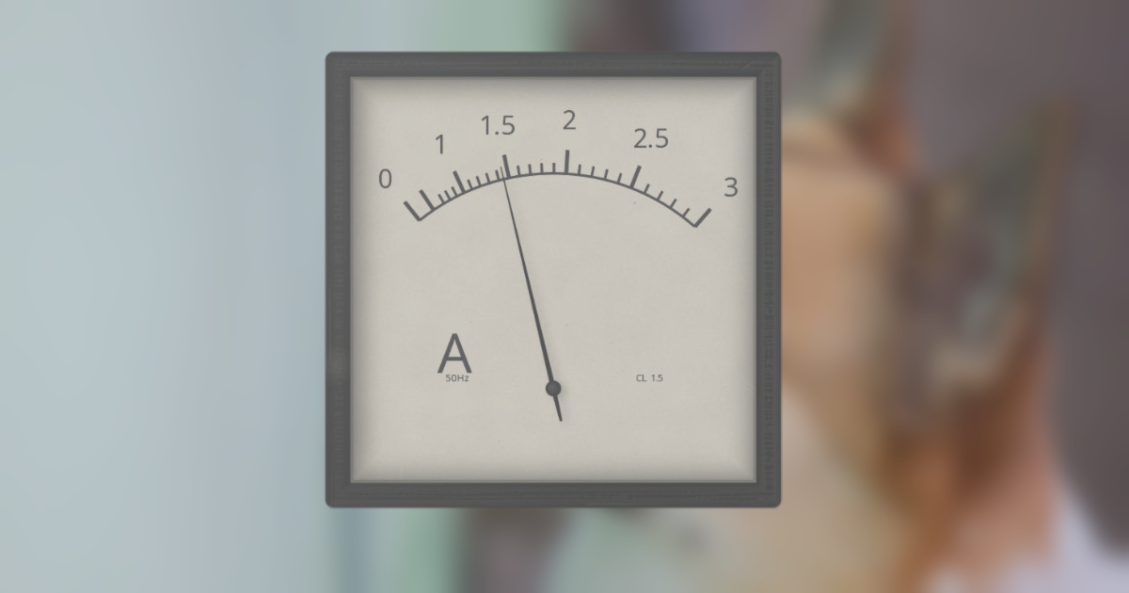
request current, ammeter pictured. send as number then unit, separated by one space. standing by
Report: 1.45 A
